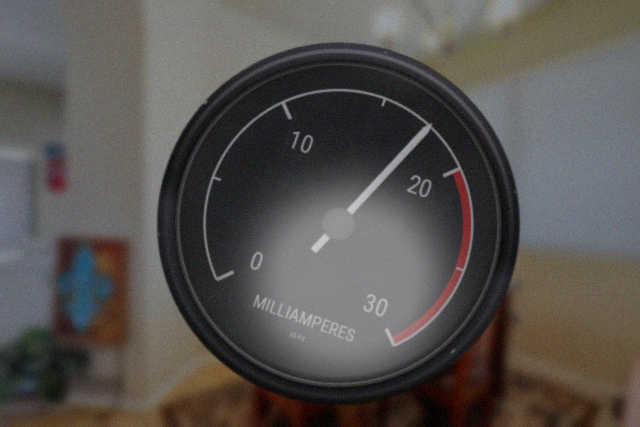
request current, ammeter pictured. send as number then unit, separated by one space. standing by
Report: 17.5 mA
